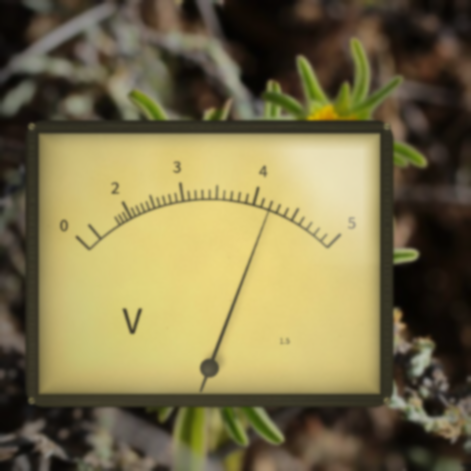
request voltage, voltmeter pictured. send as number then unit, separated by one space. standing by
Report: 4.2 V
